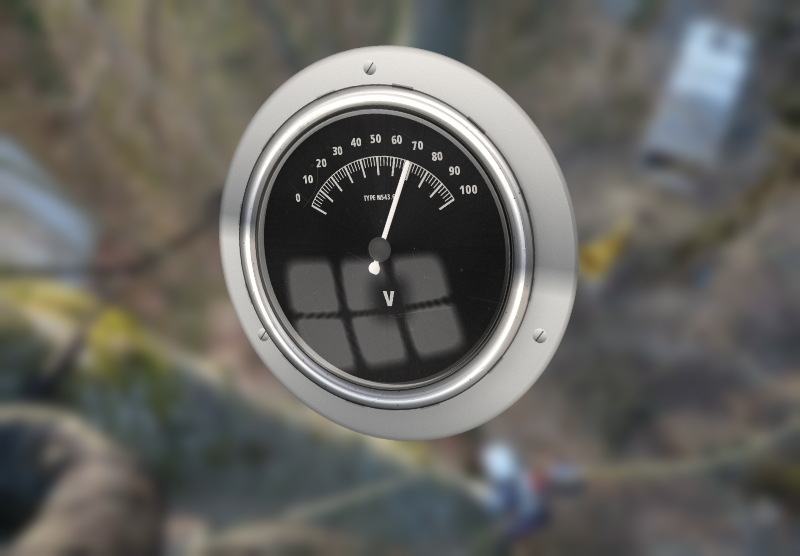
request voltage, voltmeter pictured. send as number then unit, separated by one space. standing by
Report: 70 V
